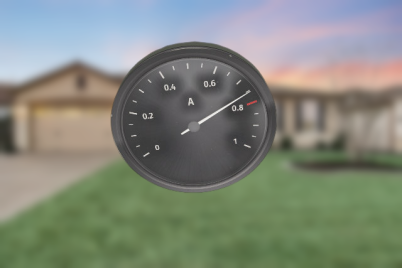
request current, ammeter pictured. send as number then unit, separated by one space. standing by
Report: 0.75 A
